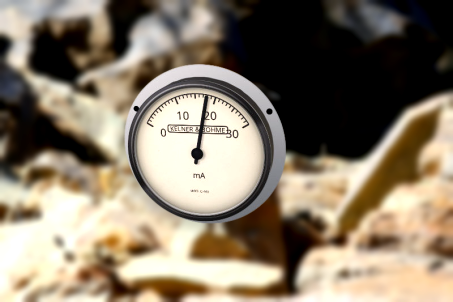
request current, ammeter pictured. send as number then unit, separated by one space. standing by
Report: 18 mA
